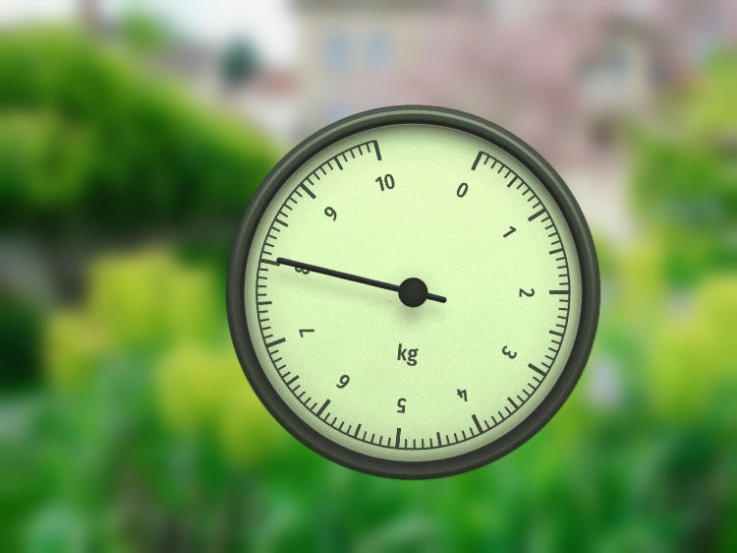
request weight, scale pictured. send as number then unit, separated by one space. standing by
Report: 8.05 kg
